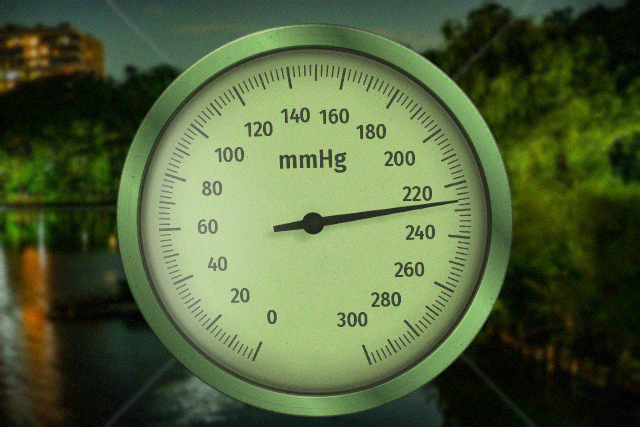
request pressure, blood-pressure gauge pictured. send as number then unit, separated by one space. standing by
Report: 226 mmHg
